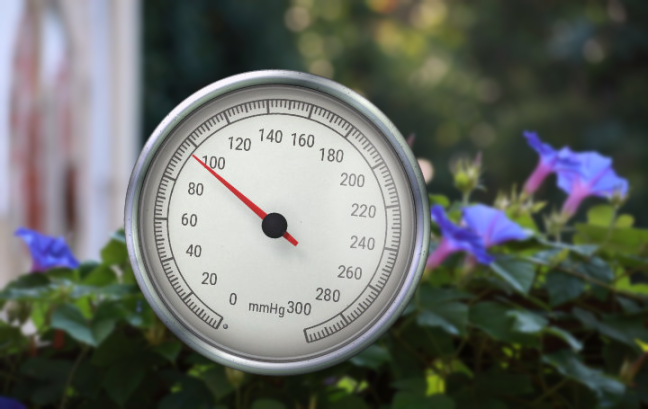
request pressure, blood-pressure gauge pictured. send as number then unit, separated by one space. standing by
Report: 96 mmHg
